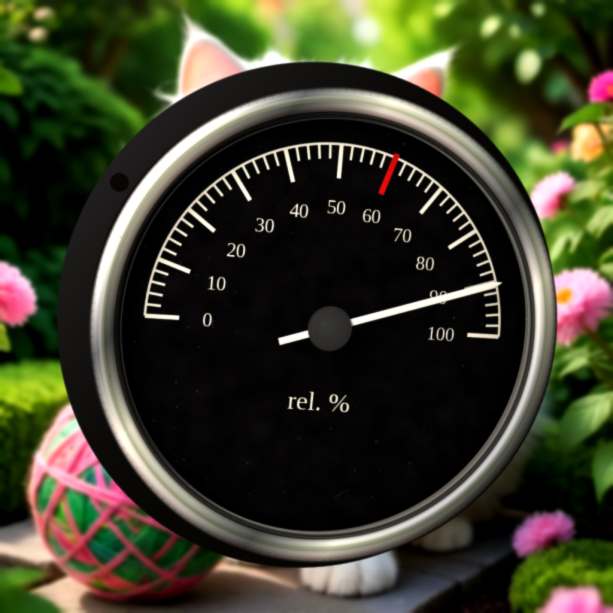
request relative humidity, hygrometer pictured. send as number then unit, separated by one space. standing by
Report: 90 %
